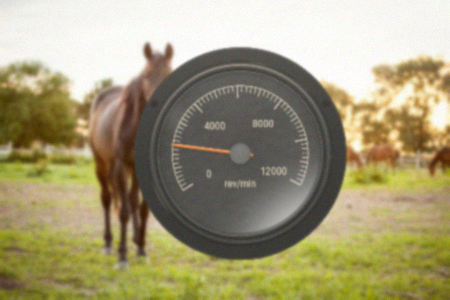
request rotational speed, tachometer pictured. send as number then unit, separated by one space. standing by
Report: 2000 rpm
